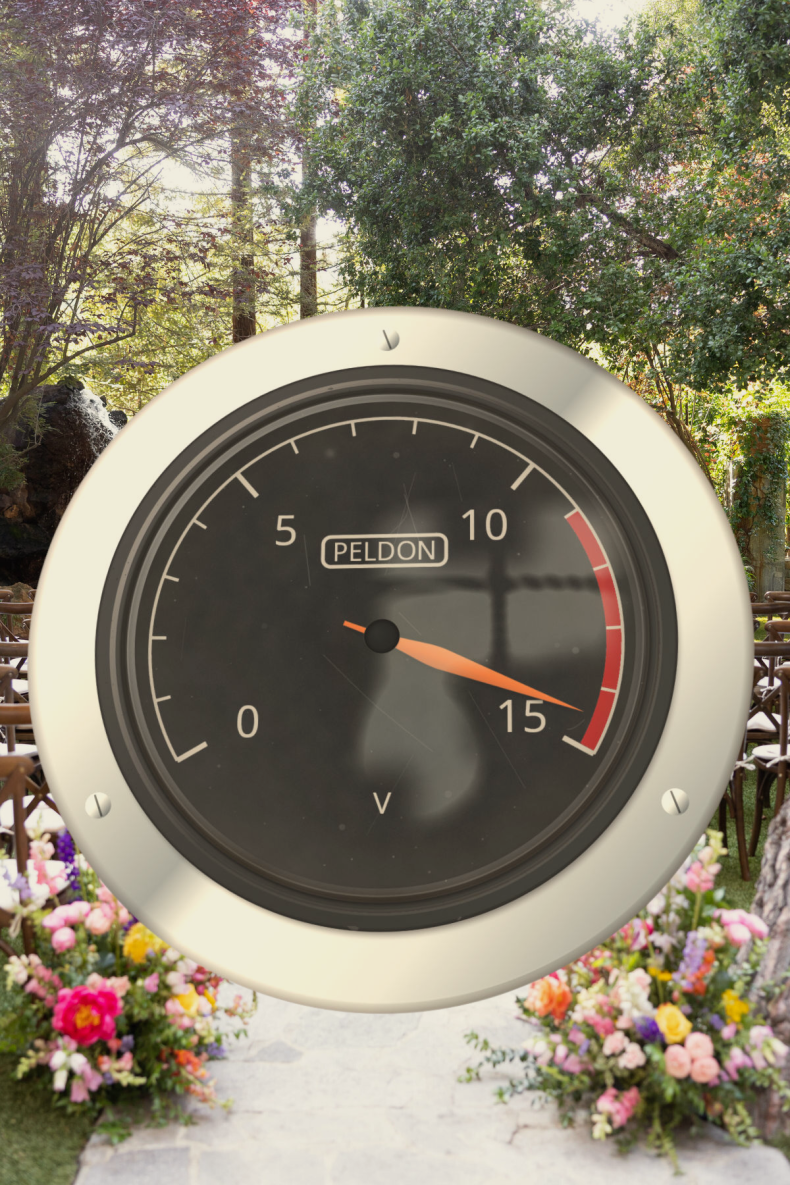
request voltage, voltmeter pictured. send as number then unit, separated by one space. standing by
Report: 14.5 V
